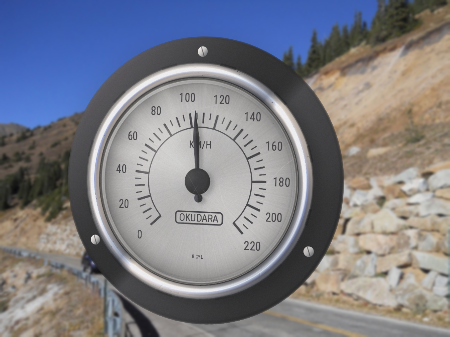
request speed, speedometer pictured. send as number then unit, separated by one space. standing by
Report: 105 km/h
